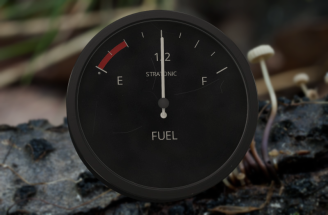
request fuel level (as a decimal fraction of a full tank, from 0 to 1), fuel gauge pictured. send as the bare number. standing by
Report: 0.5
